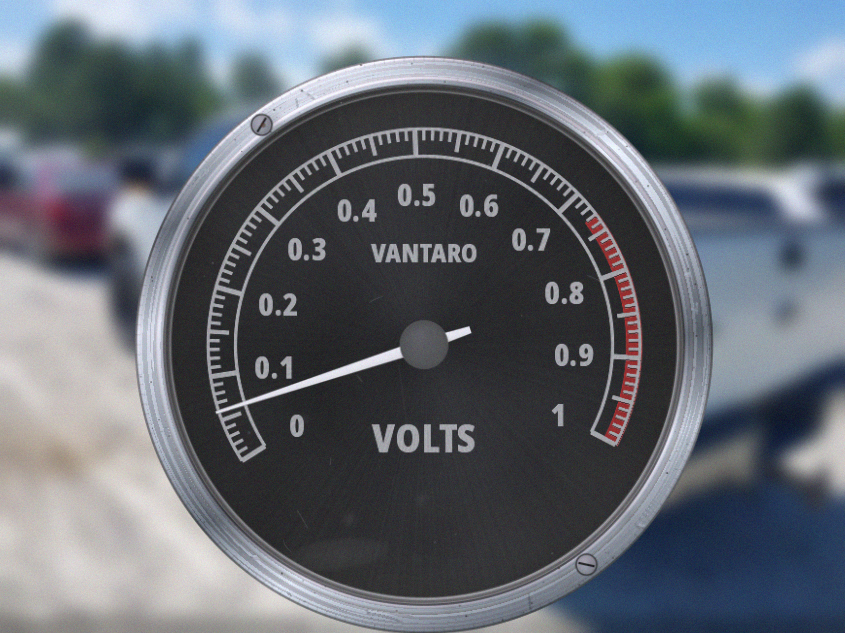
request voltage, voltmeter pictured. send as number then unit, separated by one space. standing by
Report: 0.06 V
